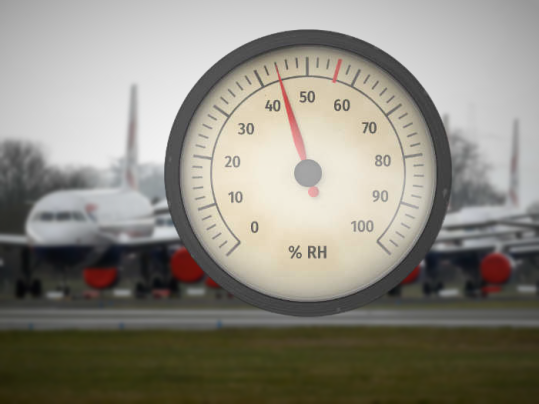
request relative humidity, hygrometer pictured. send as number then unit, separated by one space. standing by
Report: 44 %
